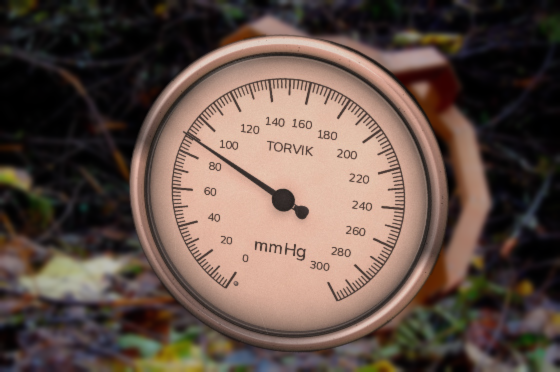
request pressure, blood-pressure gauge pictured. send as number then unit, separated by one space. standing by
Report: 90 mmHg
